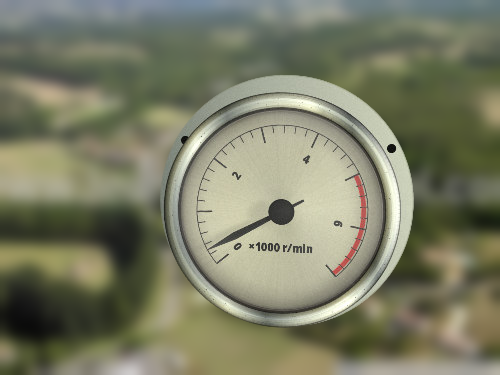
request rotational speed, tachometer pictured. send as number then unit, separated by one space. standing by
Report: 300 rpm
